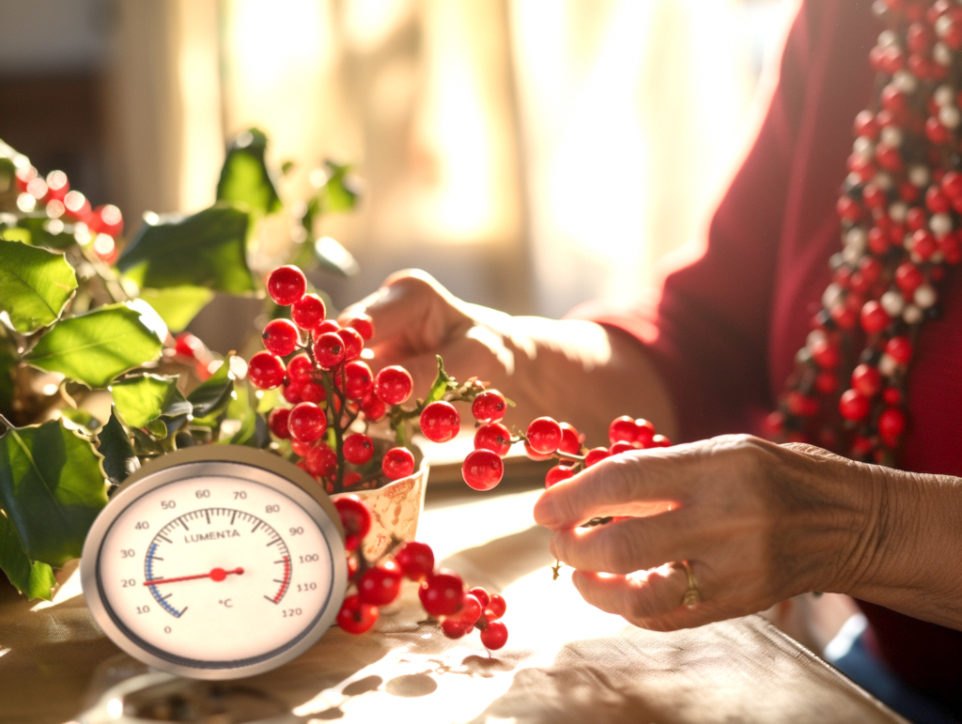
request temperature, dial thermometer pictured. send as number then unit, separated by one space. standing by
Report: 20 °C
